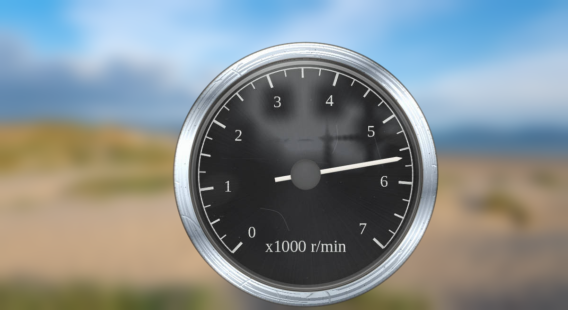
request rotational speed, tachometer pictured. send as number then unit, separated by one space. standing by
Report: 5625 rpm
